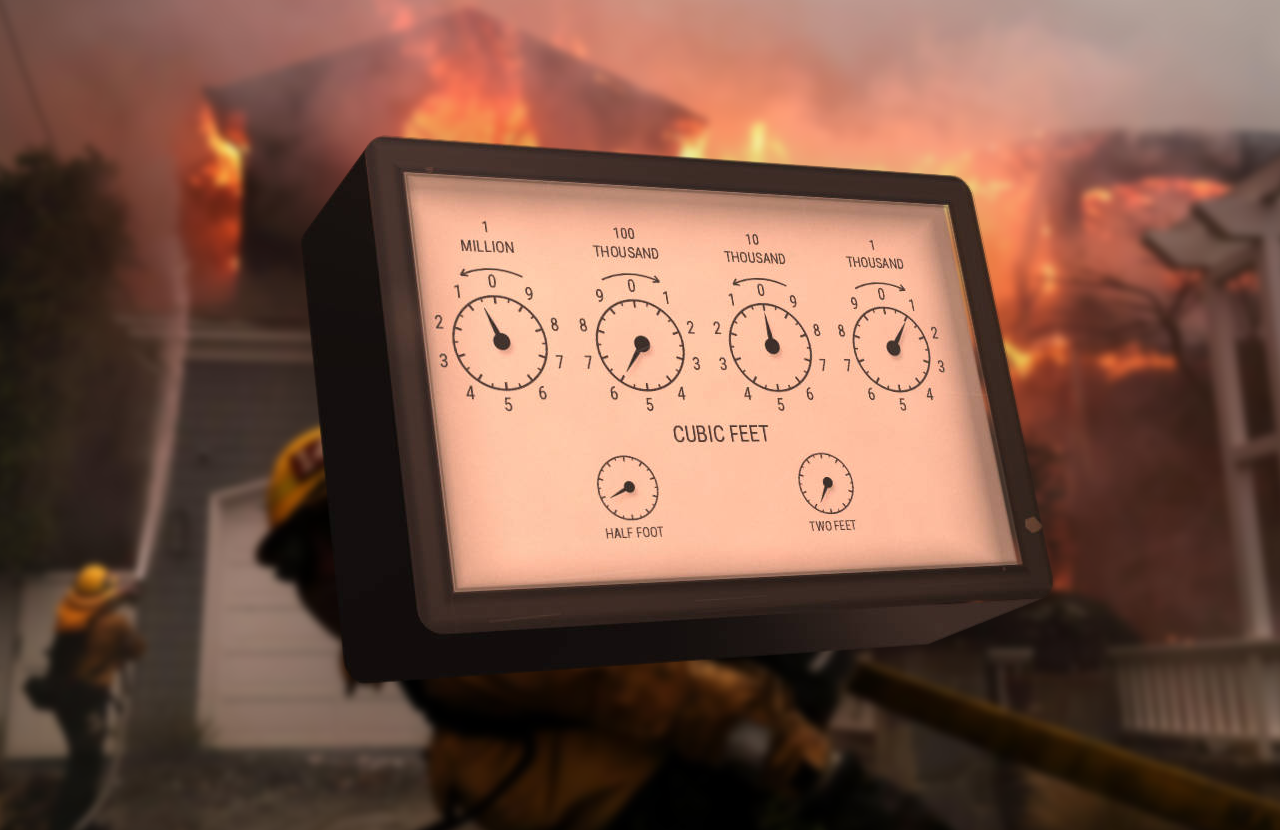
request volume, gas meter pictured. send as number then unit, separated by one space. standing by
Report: 60100 ft³
